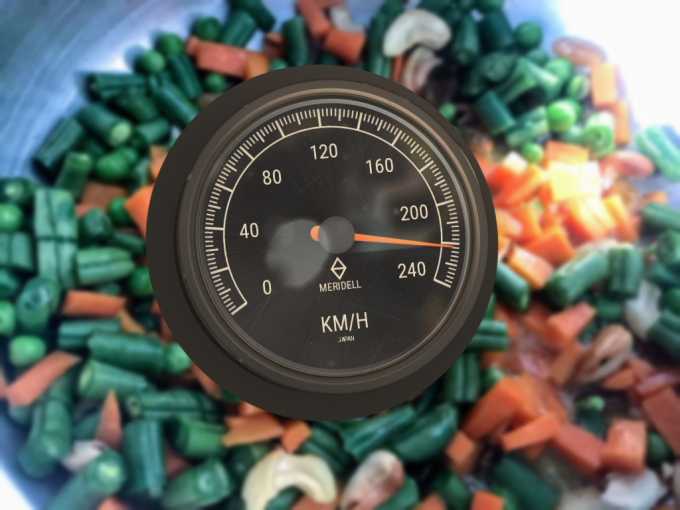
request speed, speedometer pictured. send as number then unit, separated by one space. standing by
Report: 222 km/h
